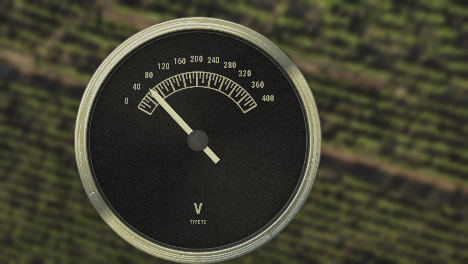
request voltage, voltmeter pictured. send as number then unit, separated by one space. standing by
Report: 60 V
